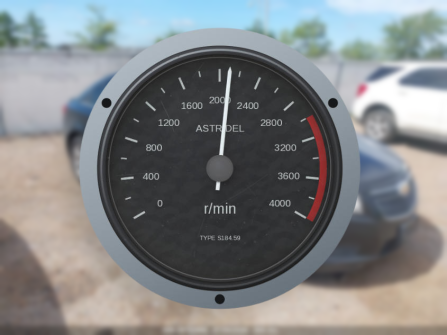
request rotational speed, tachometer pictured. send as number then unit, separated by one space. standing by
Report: 2100 rpm
